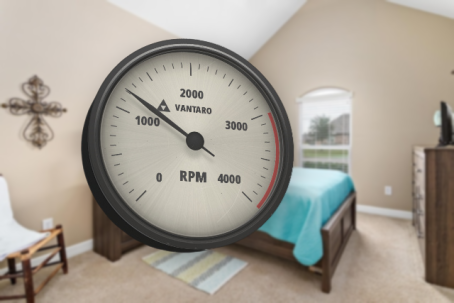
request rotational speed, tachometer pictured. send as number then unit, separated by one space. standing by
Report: 1200 rpm
